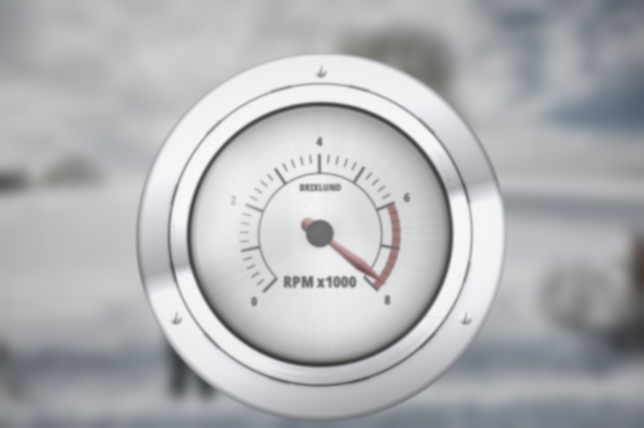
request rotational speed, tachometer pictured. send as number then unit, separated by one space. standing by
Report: 7800 rpm
